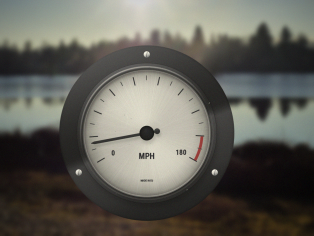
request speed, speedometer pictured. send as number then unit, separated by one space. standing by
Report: 15 mph
